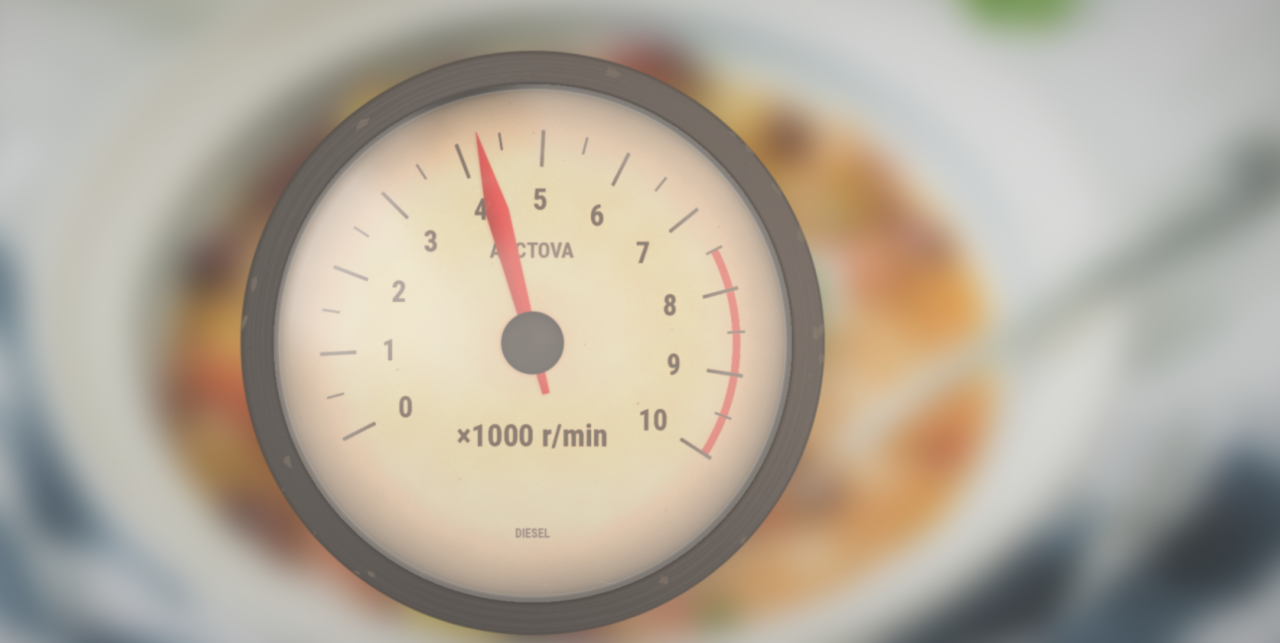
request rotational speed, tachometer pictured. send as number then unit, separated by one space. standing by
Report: 4250 rpm
